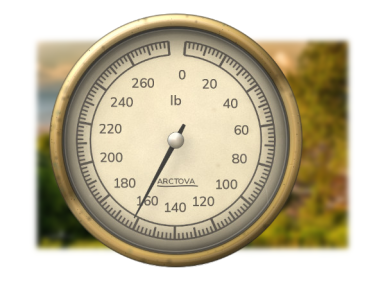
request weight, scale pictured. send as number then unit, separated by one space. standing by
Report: 162 lb
